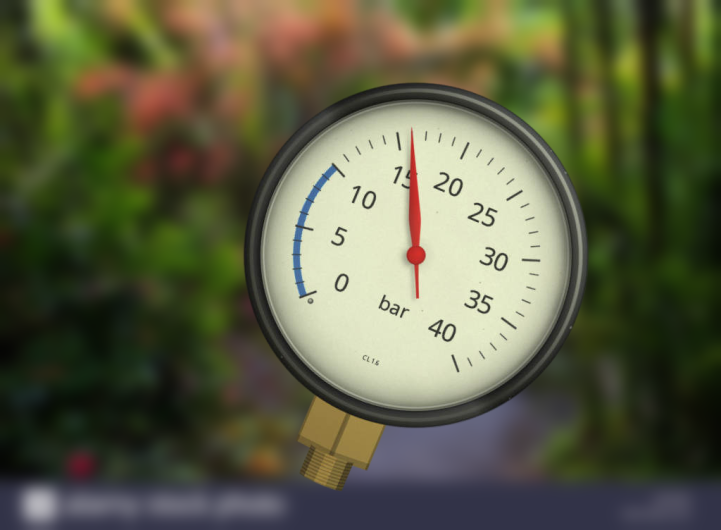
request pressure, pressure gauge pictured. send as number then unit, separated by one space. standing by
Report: 16 bar
